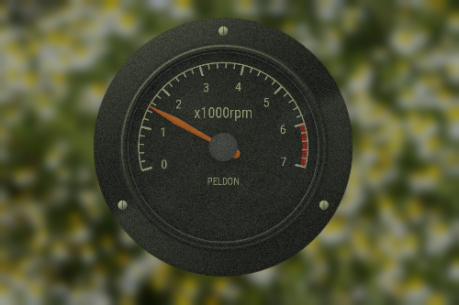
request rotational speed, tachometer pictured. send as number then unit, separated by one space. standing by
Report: 1500 rpm
